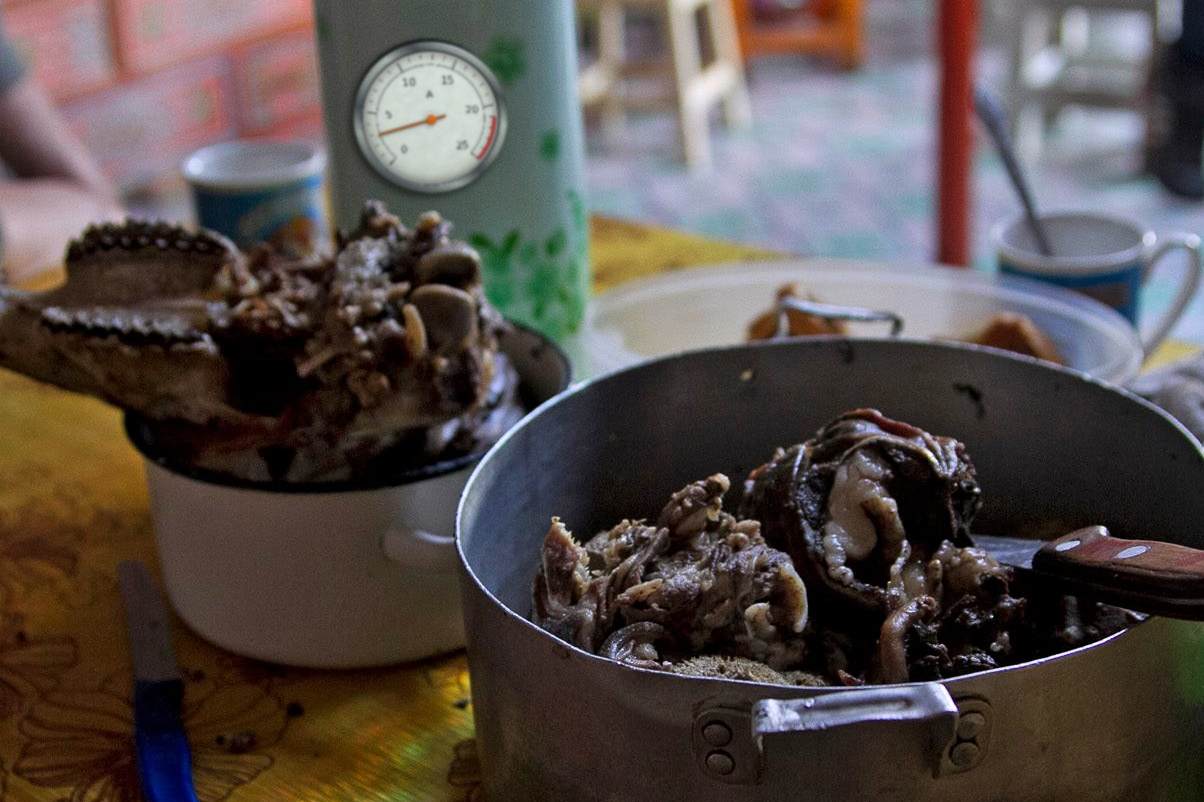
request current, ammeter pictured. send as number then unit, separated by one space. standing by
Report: 3 A
